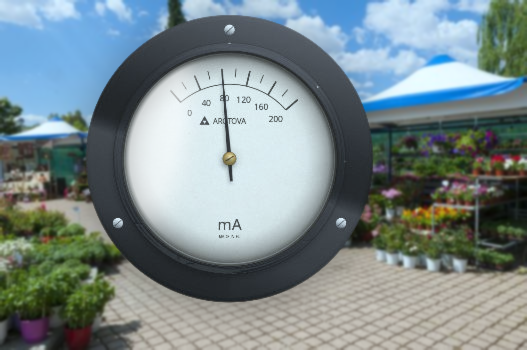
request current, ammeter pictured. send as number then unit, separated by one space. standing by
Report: 80 mA
